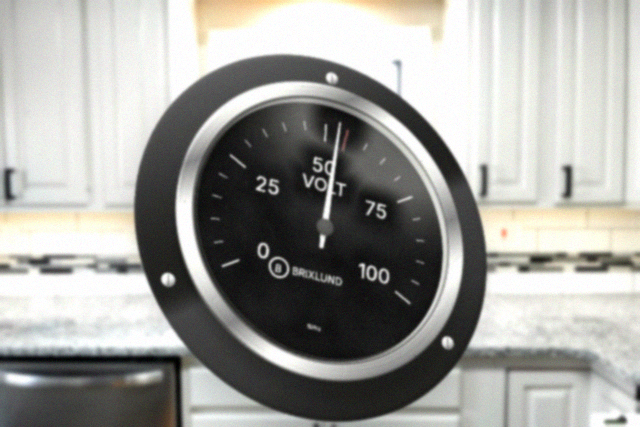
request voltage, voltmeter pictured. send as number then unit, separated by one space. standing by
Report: 52.5 V
